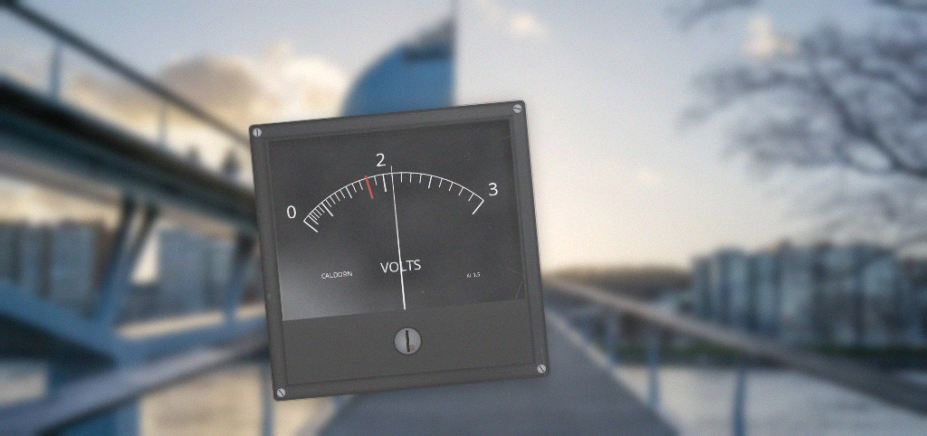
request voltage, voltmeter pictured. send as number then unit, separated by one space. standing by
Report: 2.1 V
